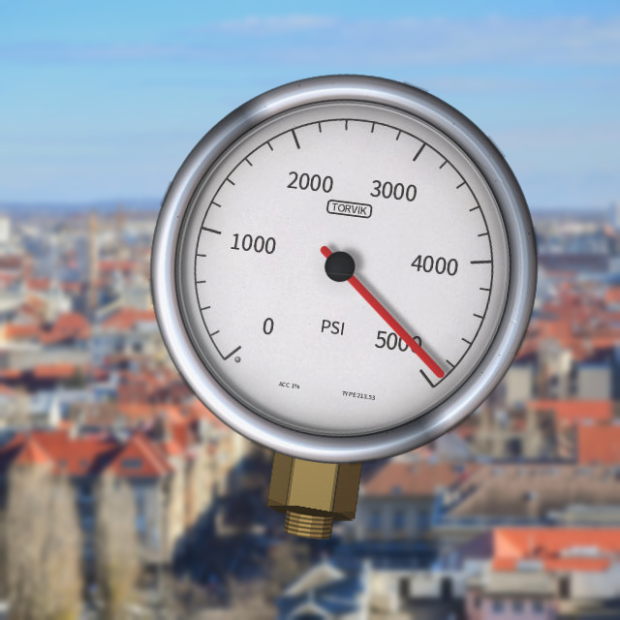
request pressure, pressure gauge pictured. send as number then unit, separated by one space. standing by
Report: 4900 psi
